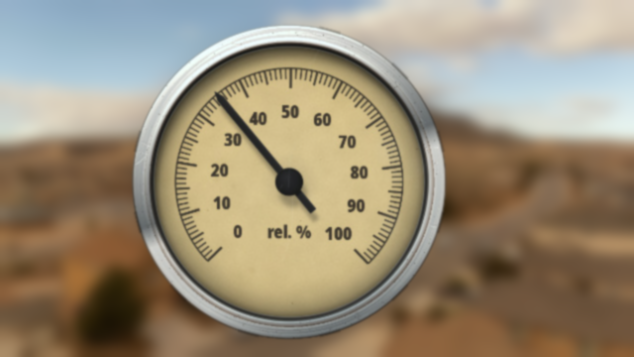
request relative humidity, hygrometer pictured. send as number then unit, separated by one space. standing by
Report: 35 %
